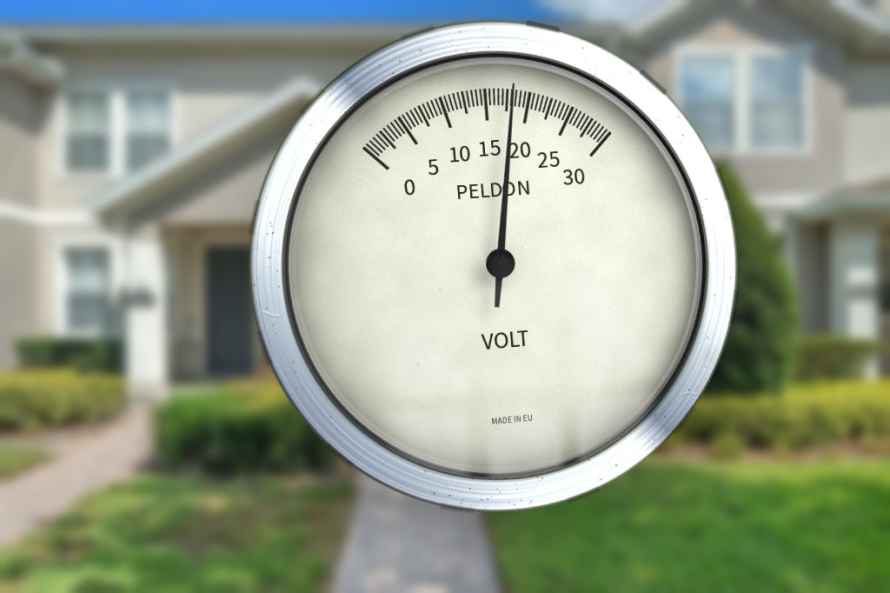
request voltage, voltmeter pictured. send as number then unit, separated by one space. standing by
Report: 18 V
